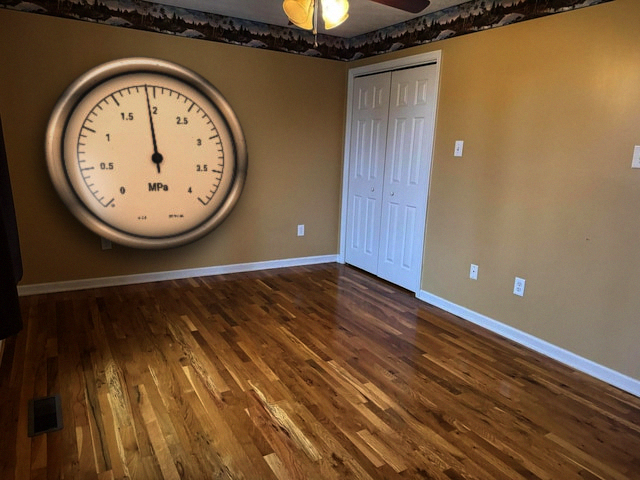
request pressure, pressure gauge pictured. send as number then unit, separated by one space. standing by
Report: 1.9 MPa
